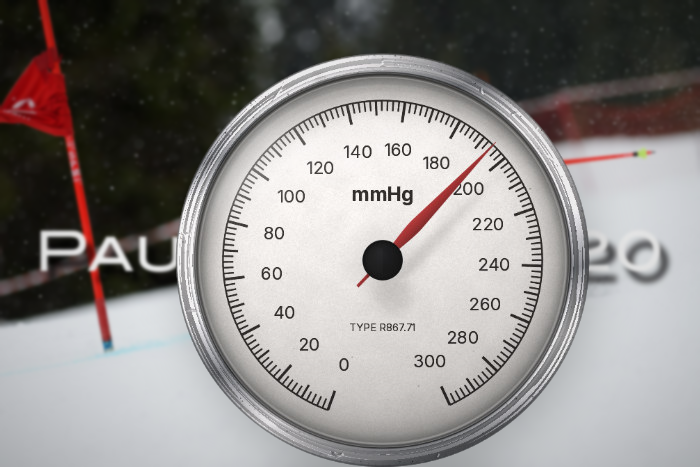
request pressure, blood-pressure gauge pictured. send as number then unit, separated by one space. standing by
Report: 194 mmHg
